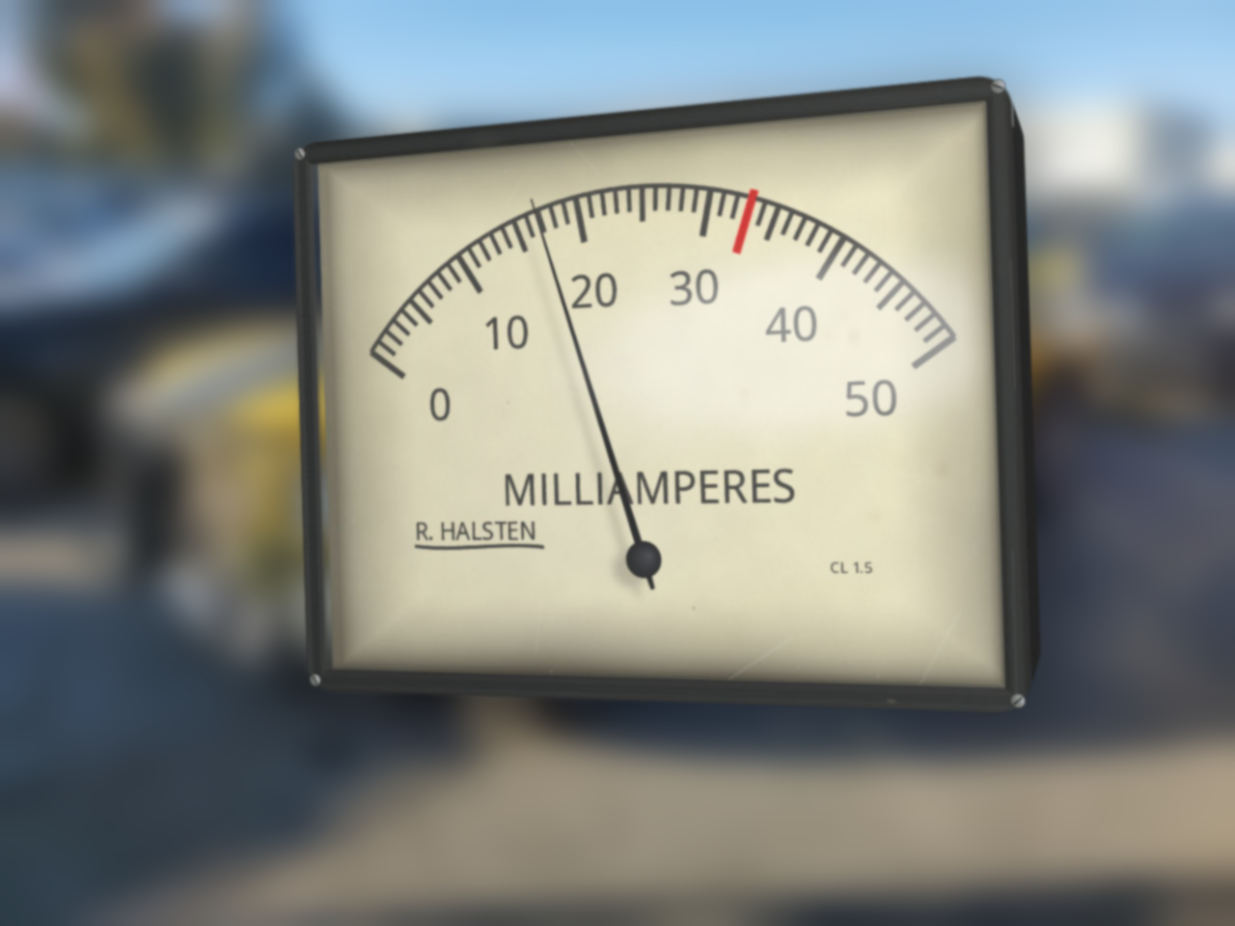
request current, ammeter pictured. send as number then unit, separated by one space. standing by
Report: 17 mA
